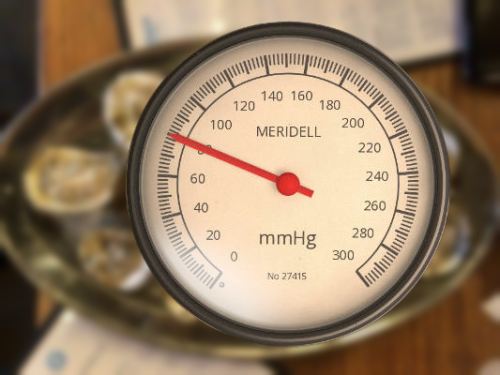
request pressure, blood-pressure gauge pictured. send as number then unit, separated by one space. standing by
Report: 80 mmHg
